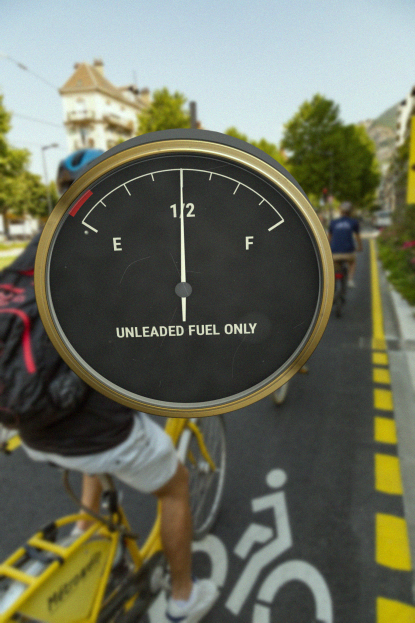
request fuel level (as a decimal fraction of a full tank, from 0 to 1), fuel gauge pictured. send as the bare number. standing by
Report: 0.5
